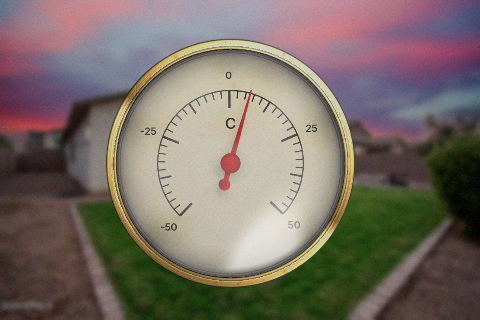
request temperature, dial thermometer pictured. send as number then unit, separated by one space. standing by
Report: 6.25 °C
